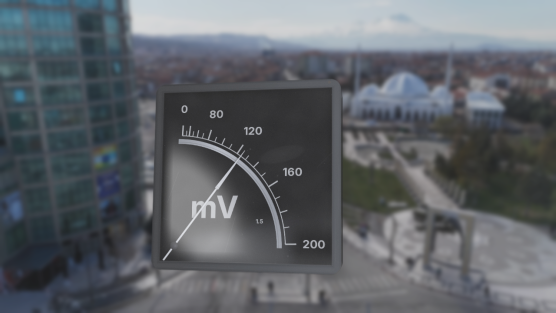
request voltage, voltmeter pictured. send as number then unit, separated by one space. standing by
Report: 125 mV
